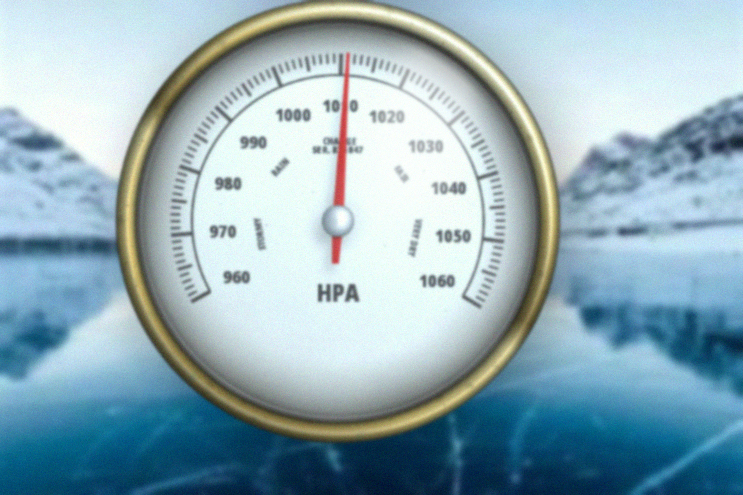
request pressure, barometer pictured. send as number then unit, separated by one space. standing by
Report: 1011 hPa
